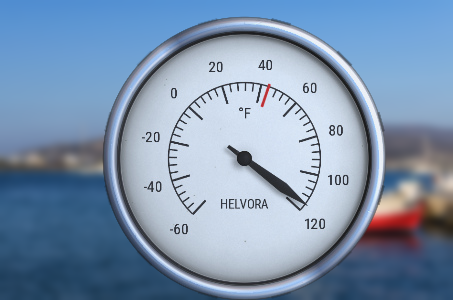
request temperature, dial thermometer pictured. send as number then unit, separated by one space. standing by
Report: 116 °F
